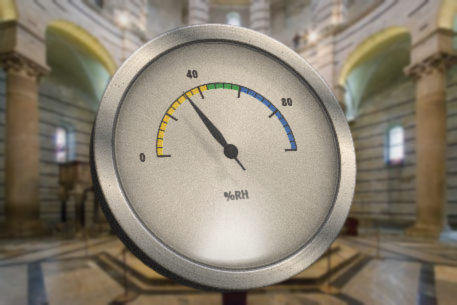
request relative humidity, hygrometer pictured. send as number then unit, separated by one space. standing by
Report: 32 %
